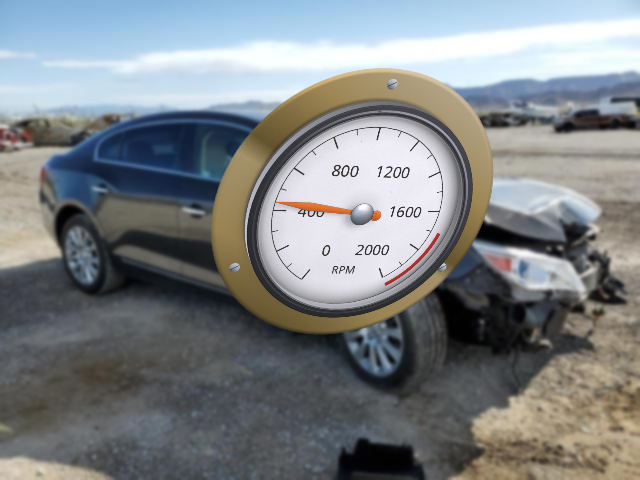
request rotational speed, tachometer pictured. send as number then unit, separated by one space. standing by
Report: 450 rpm
